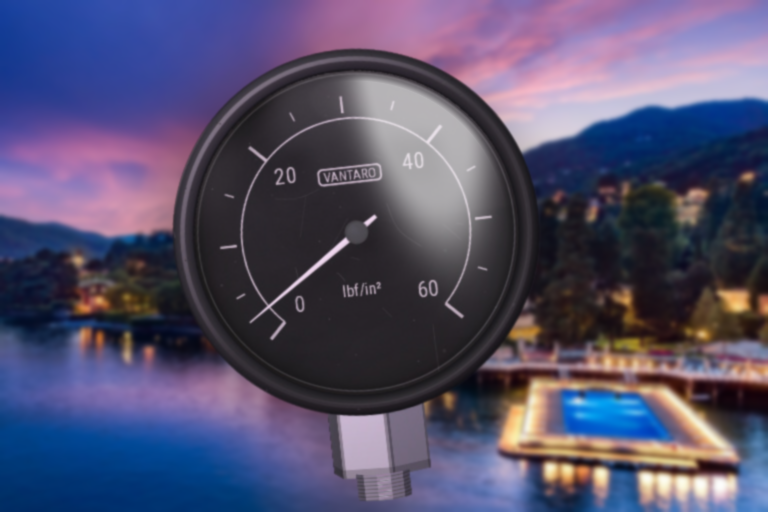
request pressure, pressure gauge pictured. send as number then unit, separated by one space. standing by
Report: 2.5 psi
